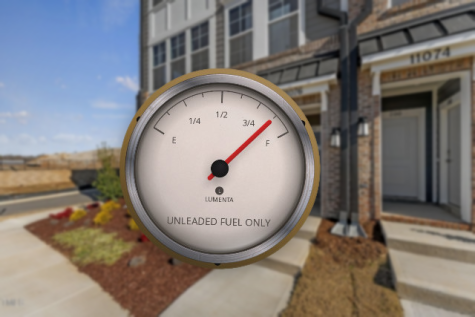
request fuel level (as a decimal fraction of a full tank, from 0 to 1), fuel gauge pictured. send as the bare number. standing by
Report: 0.875
